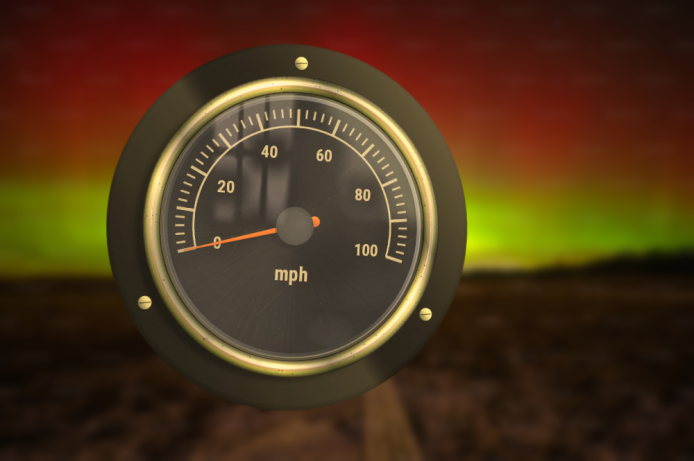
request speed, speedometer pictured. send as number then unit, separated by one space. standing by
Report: 0 mph
